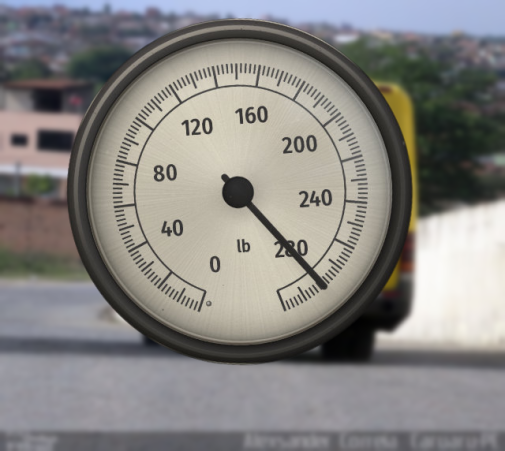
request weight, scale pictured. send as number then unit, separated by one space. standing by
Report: 280 lb
